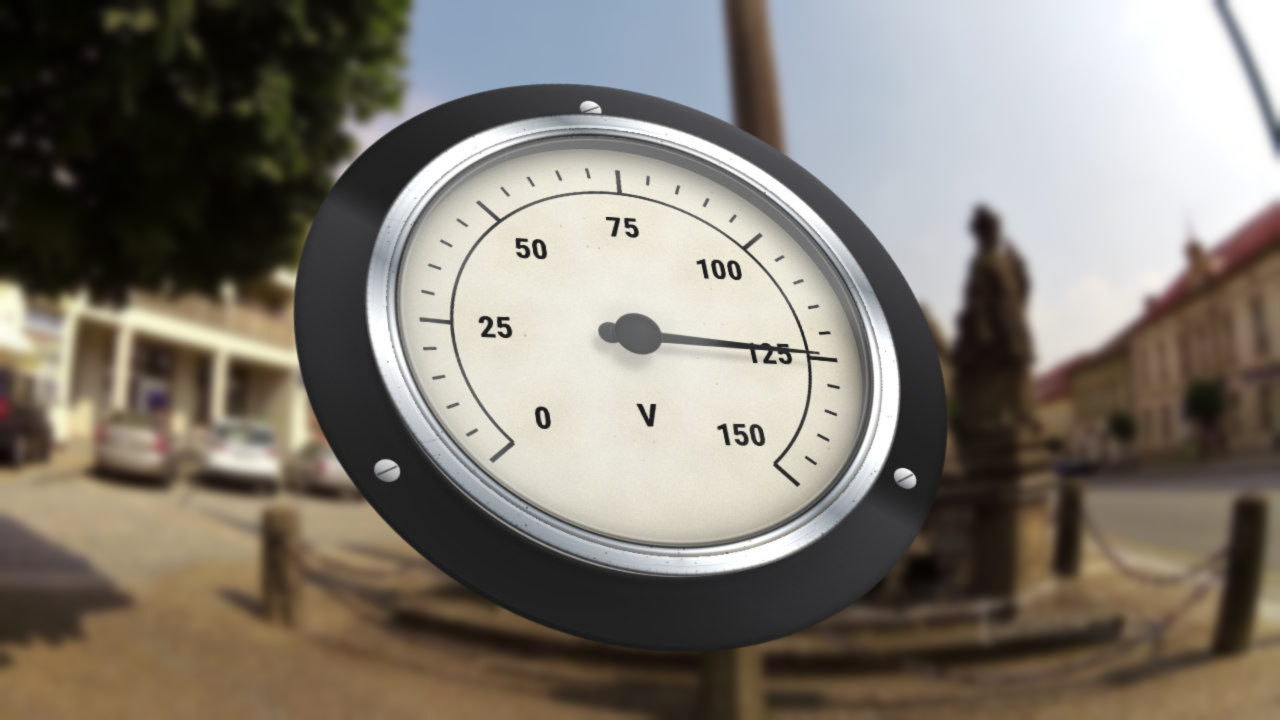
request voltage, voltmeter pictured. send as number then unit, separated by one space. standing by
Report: 125 V
